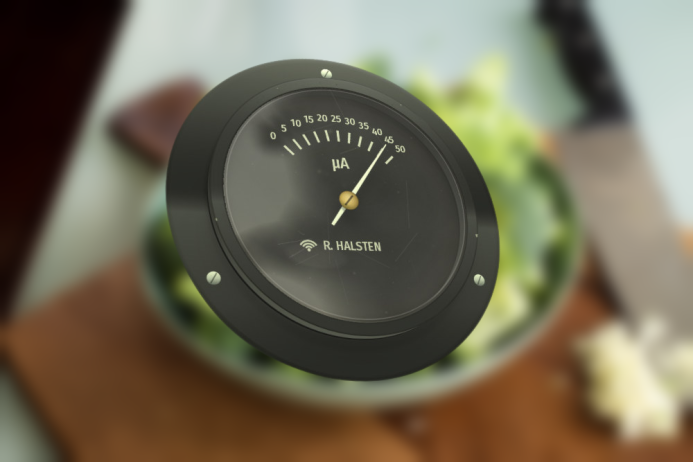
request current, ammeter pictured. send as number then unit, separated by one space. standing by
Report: 45 µA
